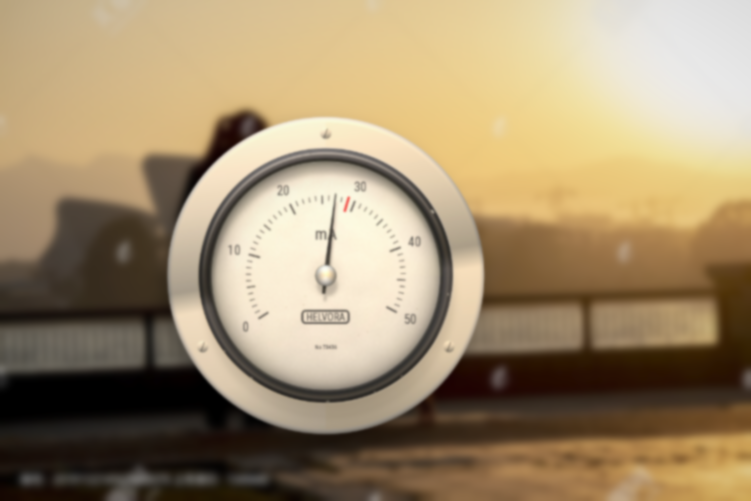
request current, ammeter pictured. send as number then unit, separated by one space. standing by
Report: 27 mA
